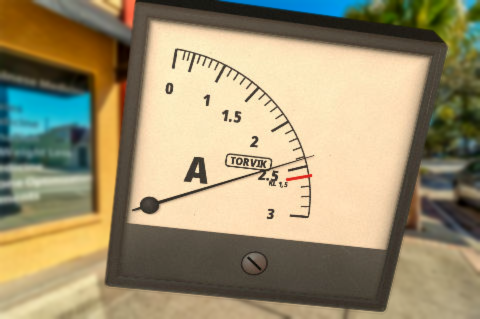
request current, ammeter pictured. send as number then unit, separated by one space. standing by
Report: 2.4 A
